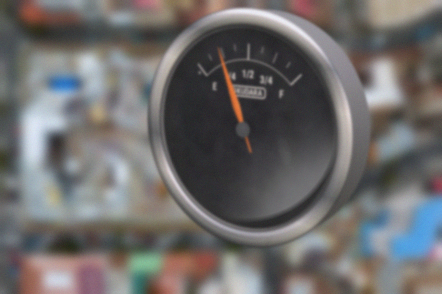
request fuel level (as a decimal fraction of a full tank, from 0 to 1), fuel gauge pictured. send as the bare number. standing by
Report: 0.25
